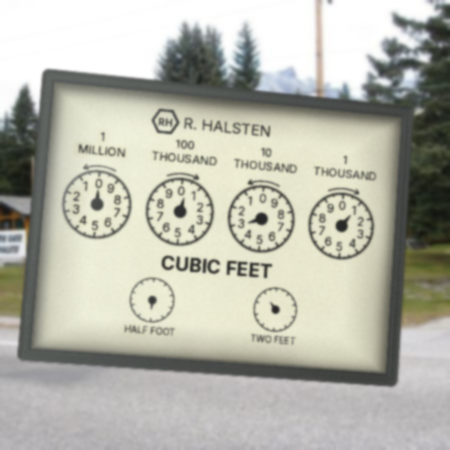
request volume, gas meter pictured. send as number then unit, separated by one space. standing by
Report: 3100 ft³
